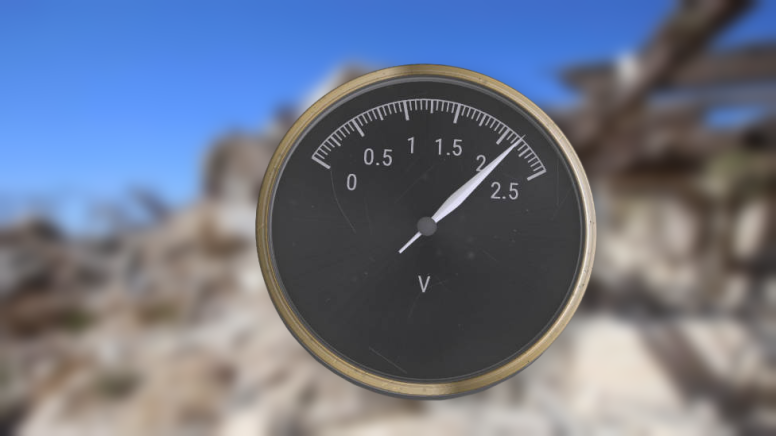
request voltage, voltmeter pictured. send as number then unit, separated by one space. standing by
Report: 2.15 V
